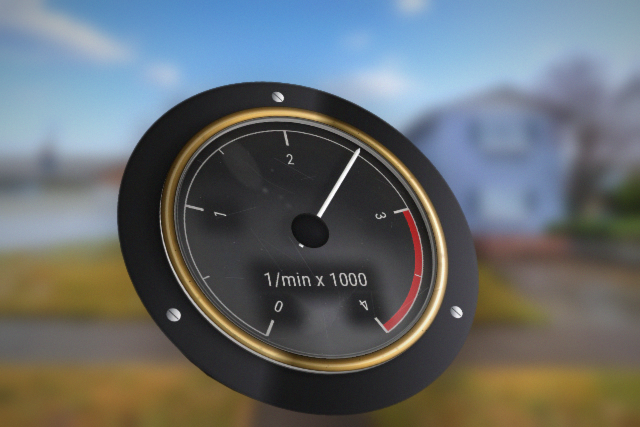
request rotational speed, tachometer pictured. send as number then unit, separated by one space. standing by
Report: 2500 rpm
